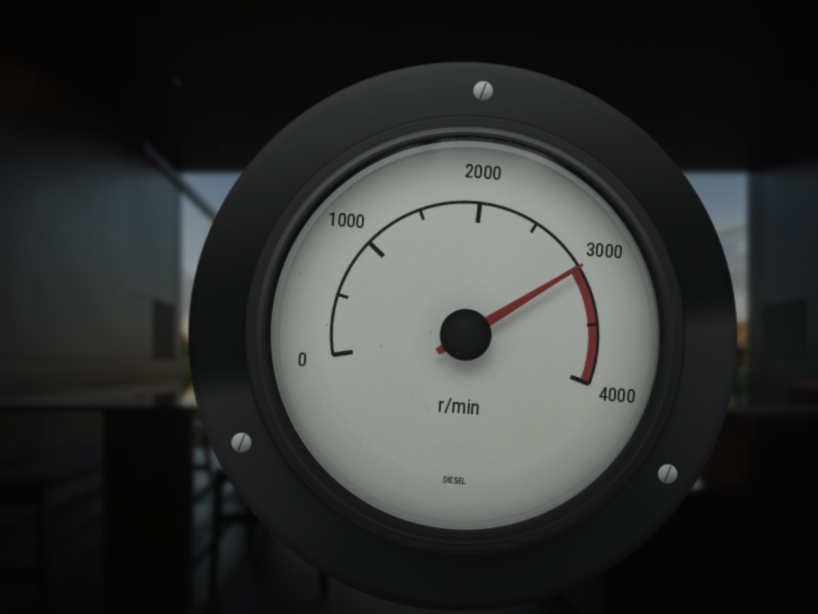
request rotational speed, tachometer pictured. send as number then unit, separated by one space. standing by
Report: 3000 rpm
